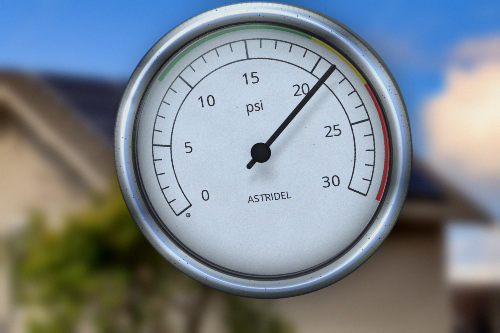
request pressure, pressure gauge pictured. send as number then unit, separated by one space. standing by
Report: 21 psi
